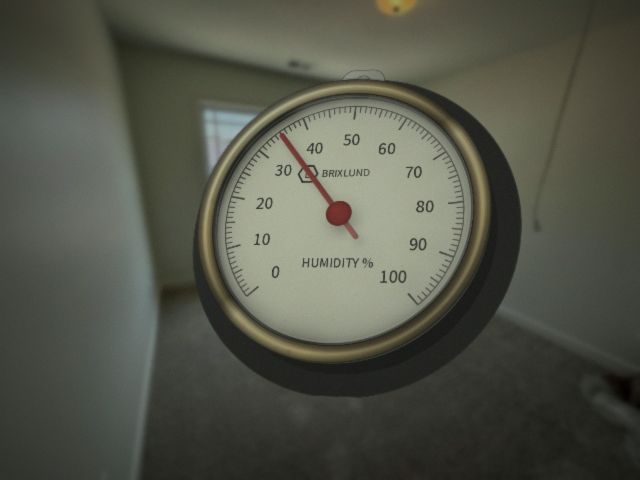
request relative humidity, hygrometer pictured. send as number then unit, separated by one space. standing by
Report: 35 %
